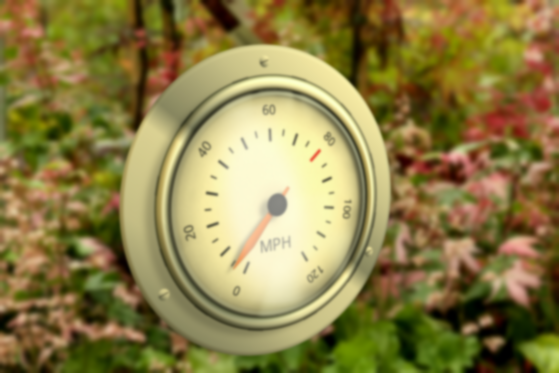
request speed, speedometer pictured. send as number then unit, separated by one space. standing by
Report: 5 mph
